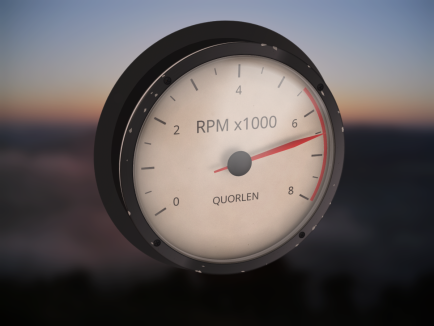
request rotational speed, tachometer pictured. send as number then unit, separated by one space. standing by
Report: 6500 rpm
